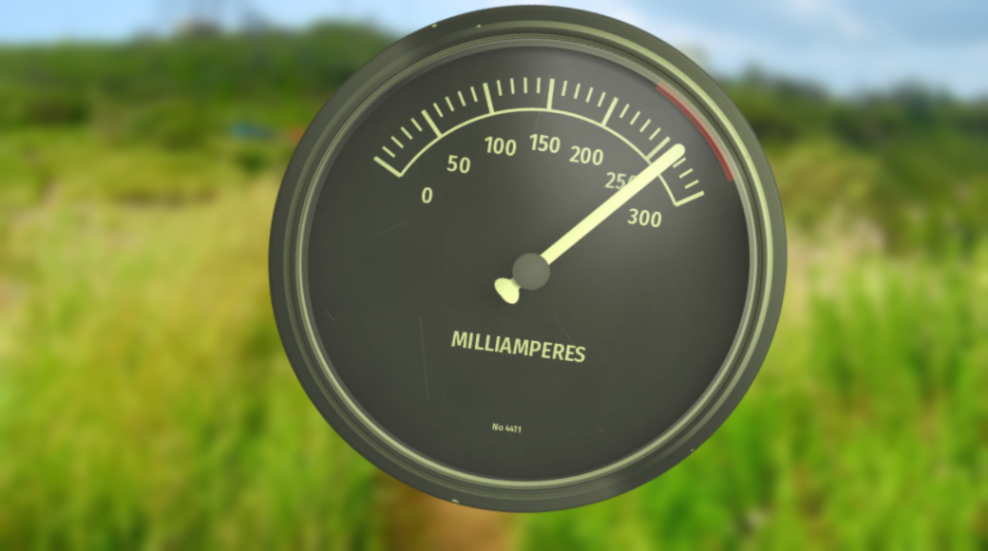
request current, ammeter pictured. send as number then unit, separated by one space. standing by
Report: 260 mA
